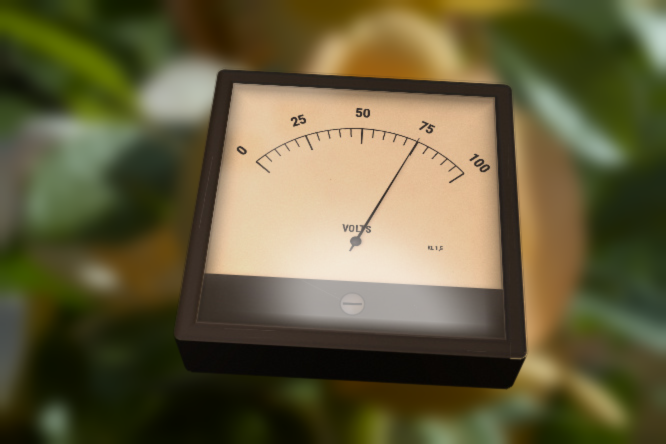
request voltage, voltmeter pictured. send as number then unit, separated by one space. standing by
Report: 75 V
